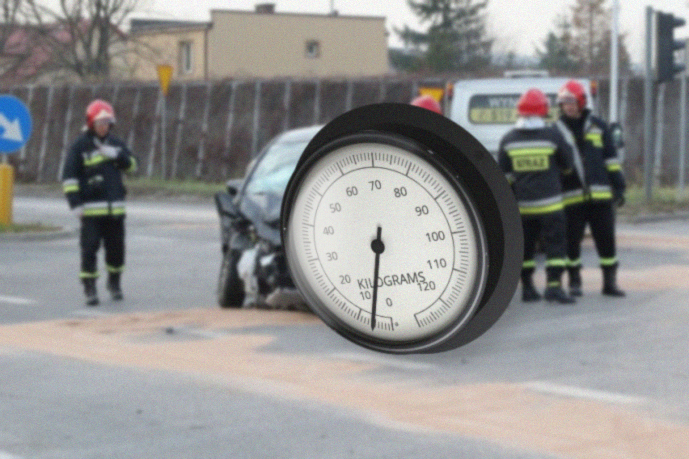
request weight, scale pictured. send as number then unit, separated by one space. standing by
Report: 5 kg
